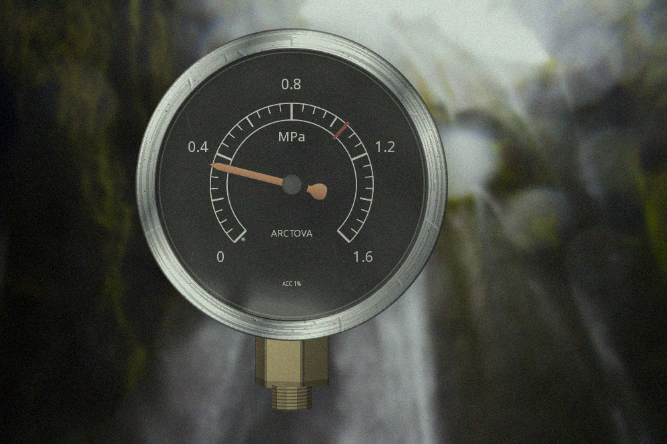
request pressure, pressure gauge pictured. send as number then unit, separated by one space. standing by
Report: 0.35 MPa
